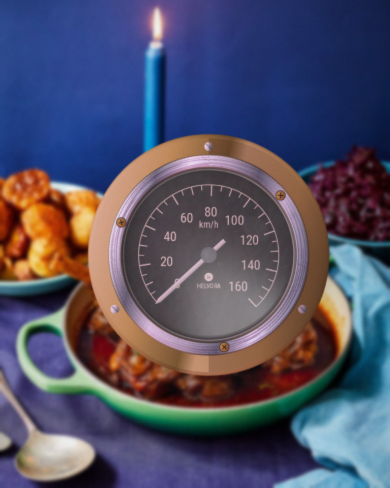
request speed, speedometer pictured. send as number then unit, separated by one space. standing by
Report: 0 km/h
